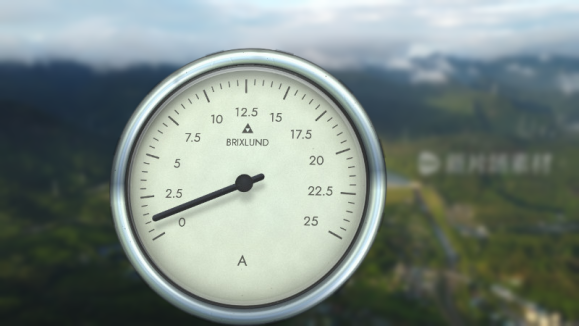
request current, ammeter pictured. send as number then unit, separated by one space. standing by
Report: 1 A
